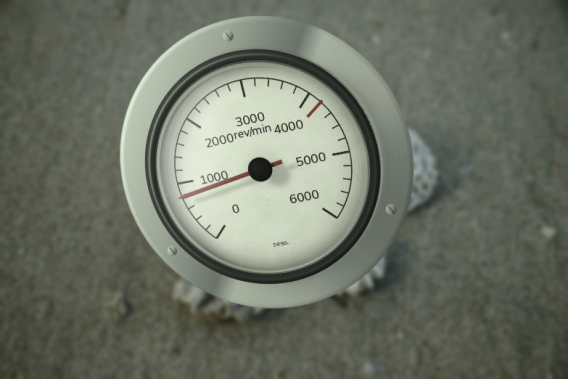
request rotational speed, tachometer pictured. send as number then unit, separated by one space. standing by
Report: 800 rpm
